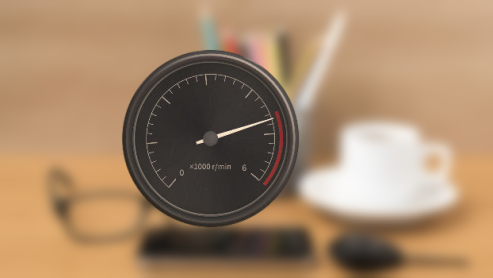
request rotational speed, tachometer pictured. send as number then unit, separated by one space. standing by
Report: 4700 rpm
